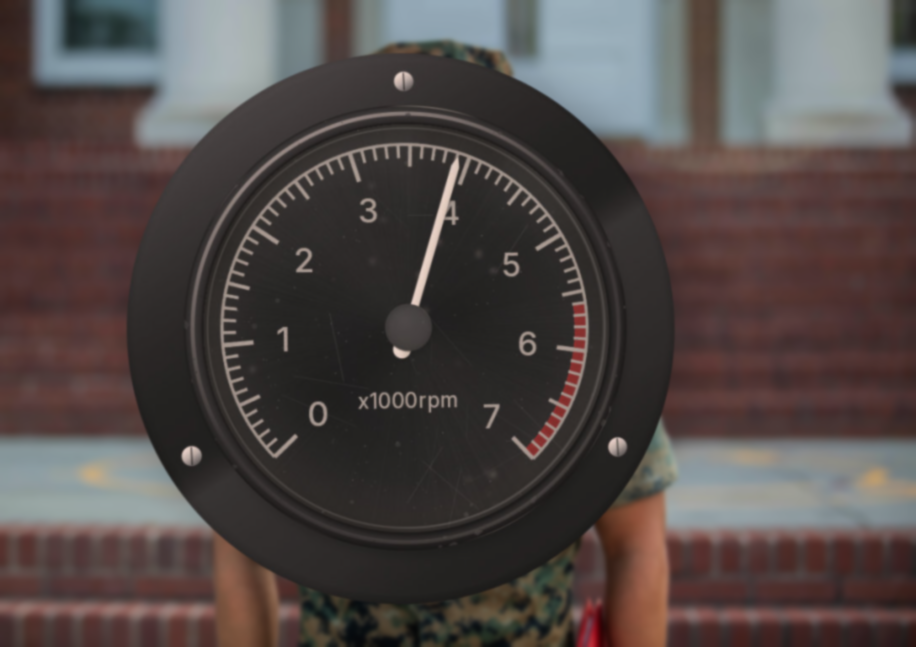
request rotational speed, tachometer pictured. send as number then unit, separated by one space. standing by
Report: 3900 rpm
